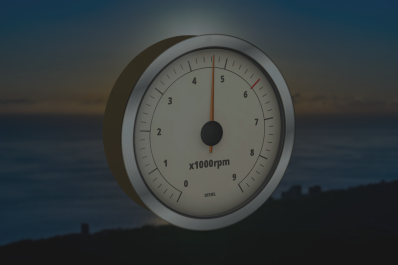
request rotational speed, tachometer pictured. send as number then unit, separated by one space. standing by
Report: 4600 rpm
